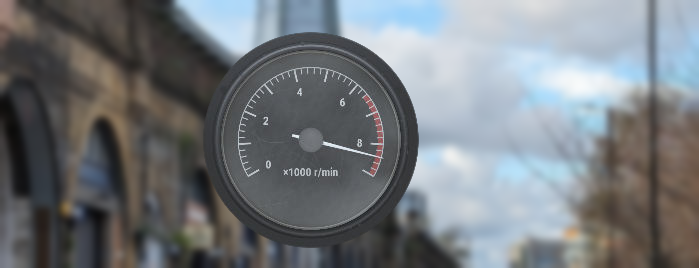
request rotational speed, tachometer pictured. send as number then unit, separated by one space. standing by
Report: 8400 rpm
